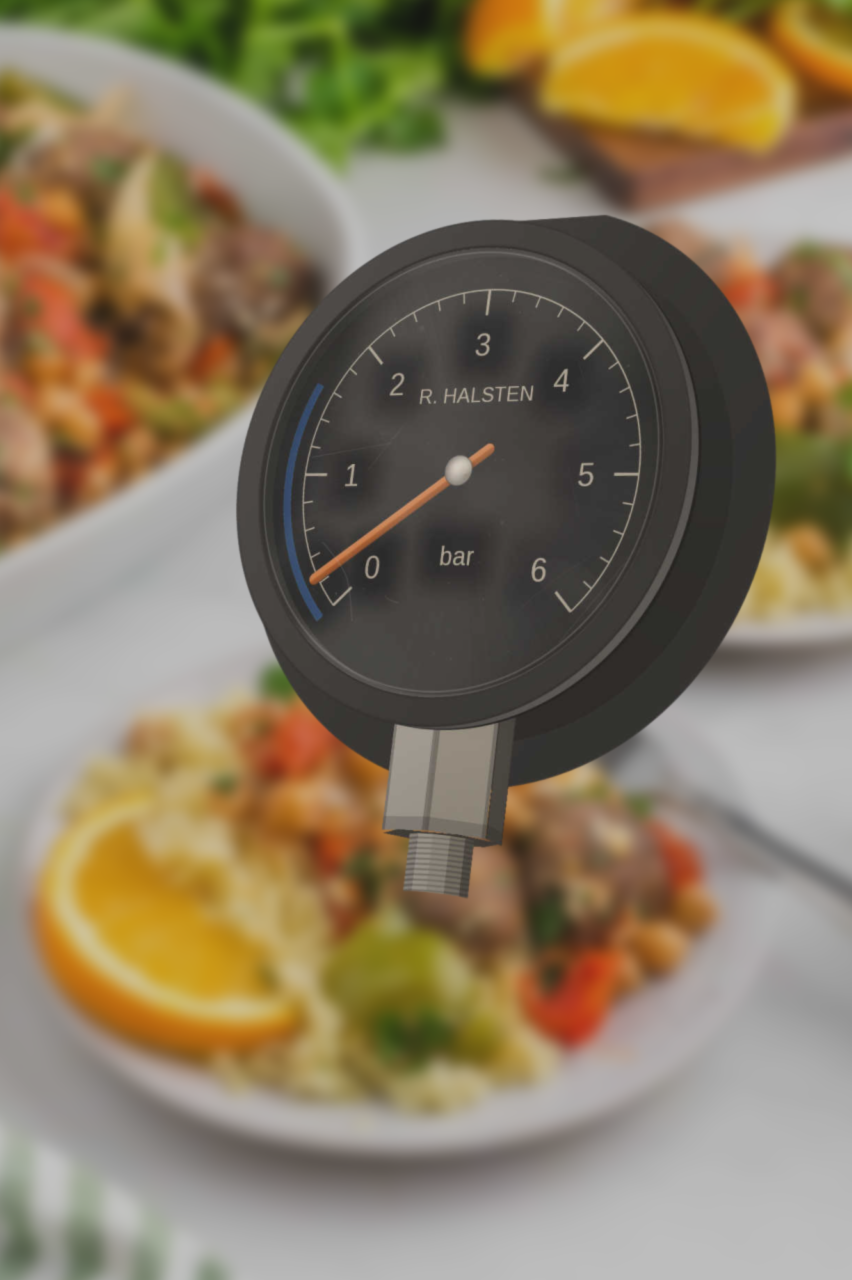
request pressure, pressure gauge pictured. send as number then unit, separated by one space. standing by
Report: 0.2 bar
